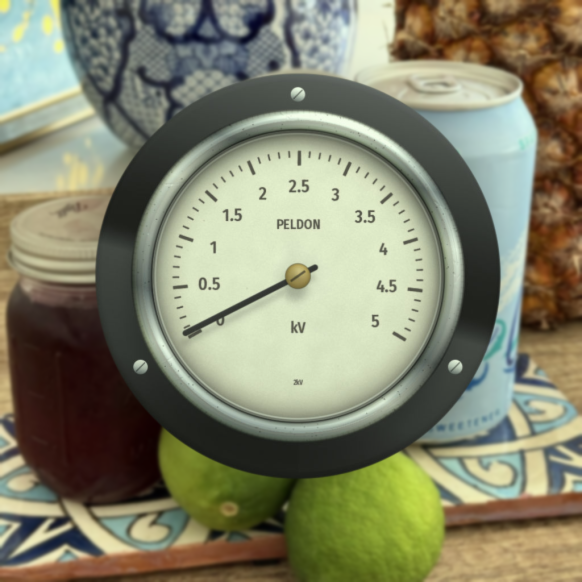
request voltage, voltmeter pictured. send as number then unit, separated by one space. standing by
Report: 0.05 kV
